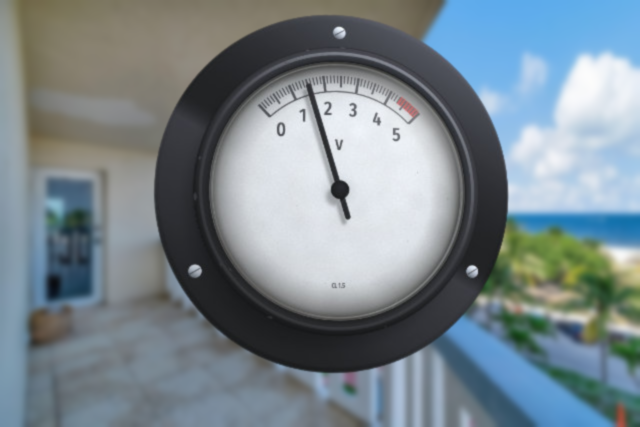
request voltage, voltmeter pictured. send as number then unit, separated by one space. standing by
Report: 1.5 V
